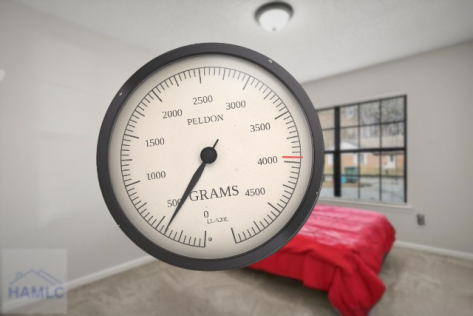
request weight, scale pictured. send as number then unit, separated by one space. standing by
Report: 400 g
